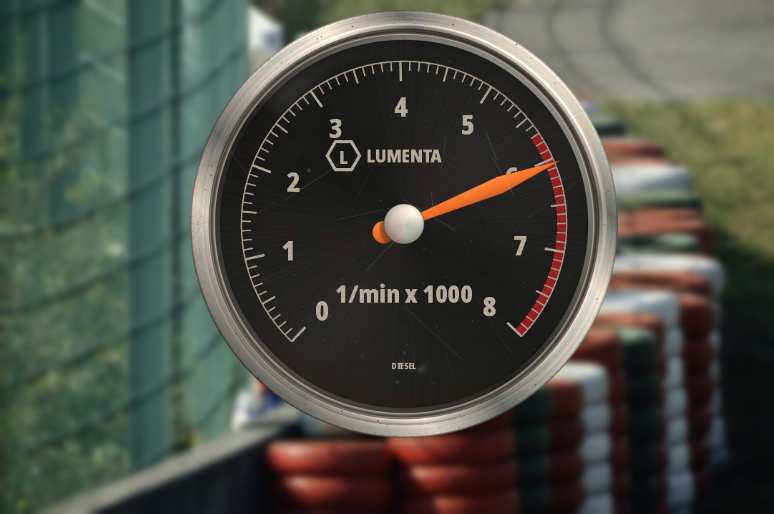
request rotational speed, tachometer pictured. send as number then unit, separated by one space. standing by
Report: 6050 rpm
